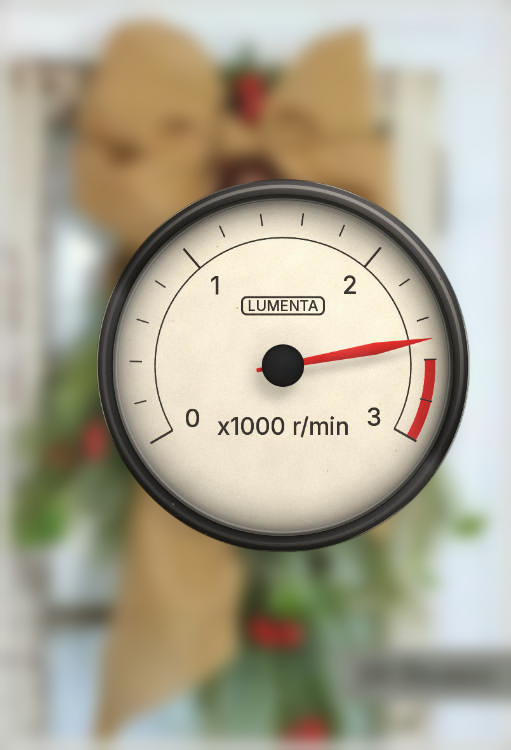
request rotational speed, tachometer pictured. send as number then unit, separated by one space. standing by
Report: 2500 rpm
